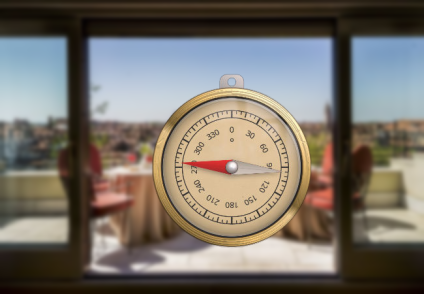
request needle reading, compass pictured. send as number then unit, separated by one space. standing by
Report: 275 °
